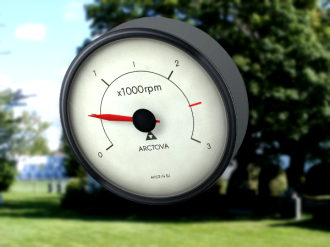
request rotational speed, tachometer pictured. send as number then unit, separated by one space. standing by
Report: 500 rpm
